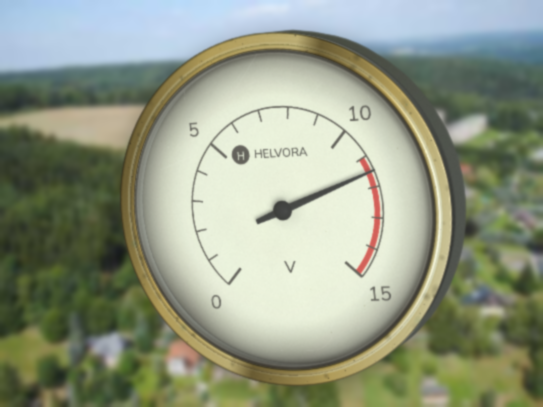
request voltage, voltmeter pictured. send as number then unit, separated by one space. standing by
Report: 11.5 V
